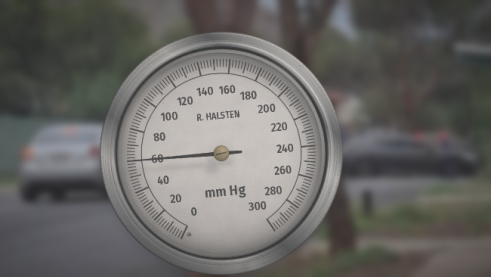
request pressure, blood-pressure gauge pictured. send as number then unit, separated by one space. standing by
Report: 60 mmHg
